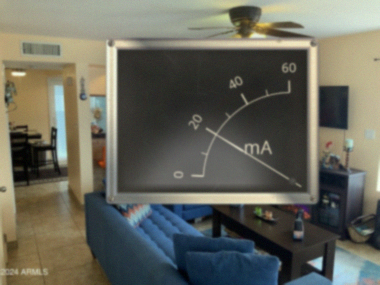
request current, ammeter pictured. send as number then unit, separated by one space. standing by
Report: 20 mA
